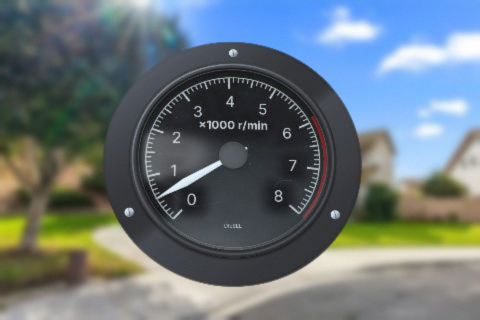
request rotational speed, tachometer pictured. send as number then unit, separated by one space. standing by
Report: 500 rpm
